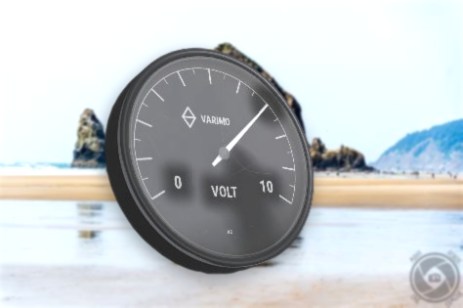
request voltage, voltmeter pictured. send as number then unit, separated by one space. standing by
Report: 7 V
